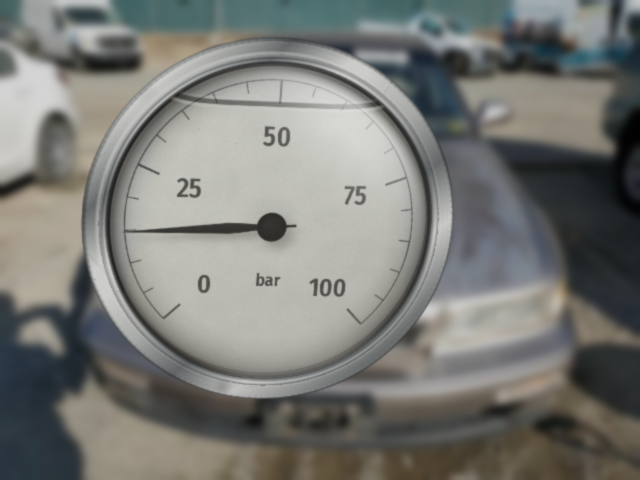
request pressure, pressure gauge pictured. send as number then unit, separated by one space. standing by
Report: 15 bar
